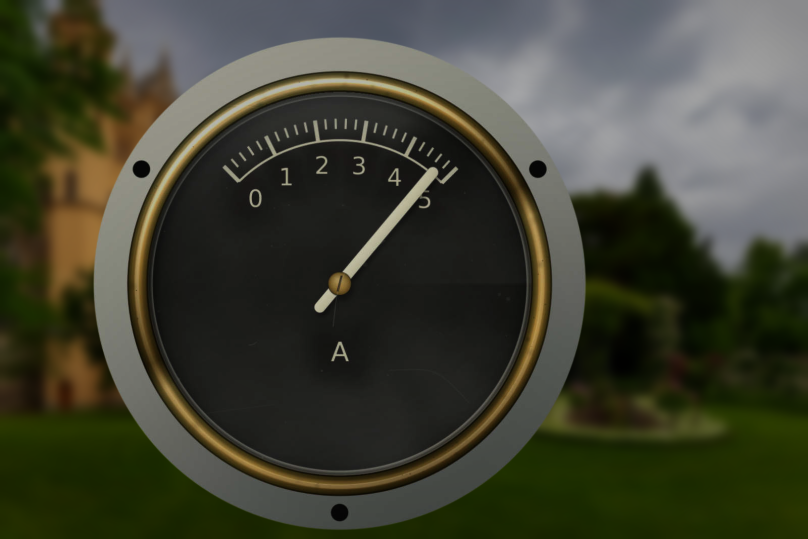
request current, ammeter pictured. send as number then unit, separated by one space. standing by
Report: 4.7 A
